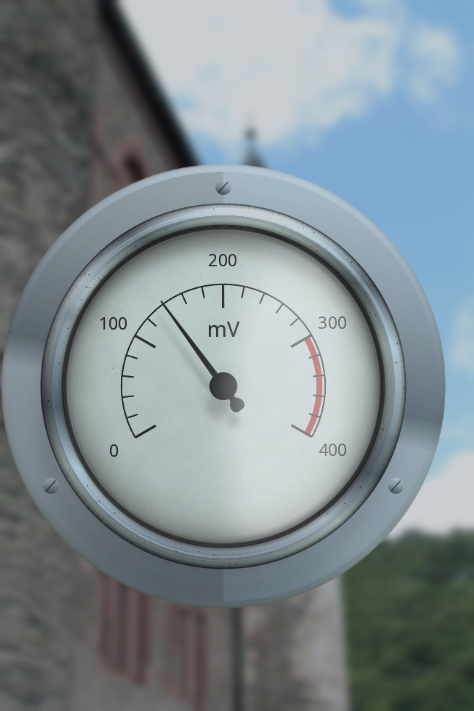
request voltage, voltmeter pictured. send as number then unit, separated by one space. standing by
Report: 140 mV
